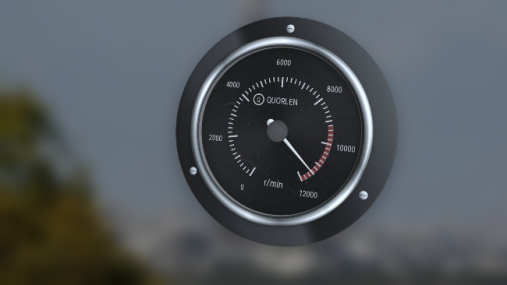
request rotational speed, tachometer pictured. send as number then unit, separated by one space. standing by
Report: 11400 rpm
